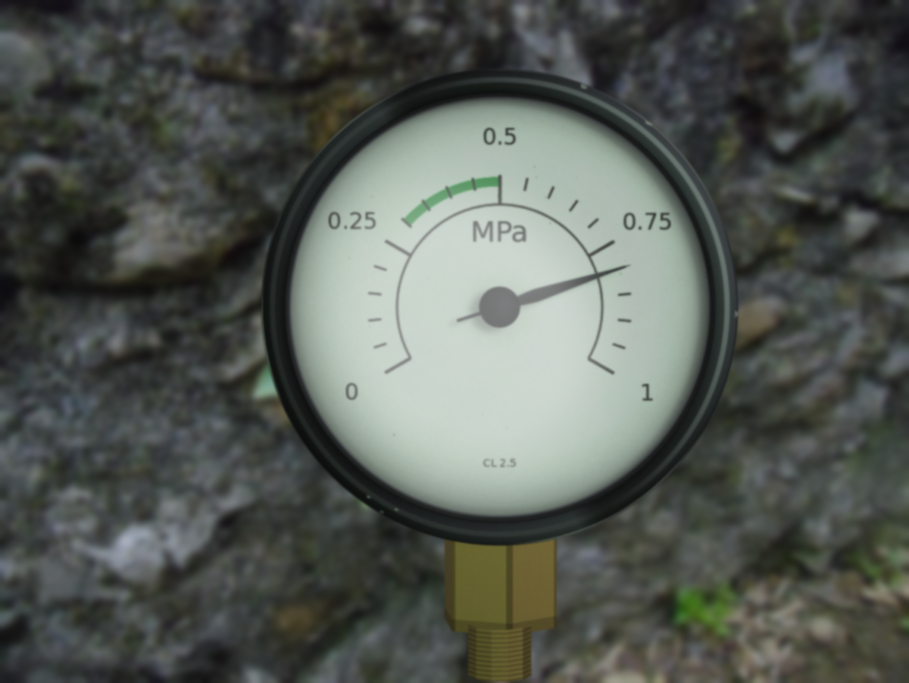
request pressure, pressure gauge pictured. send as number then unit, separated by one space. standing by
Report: 0.8 MPa
